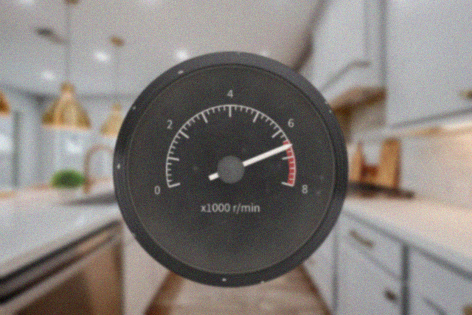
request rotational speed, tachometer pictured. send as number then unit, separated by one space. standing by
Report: 6600 rpm
